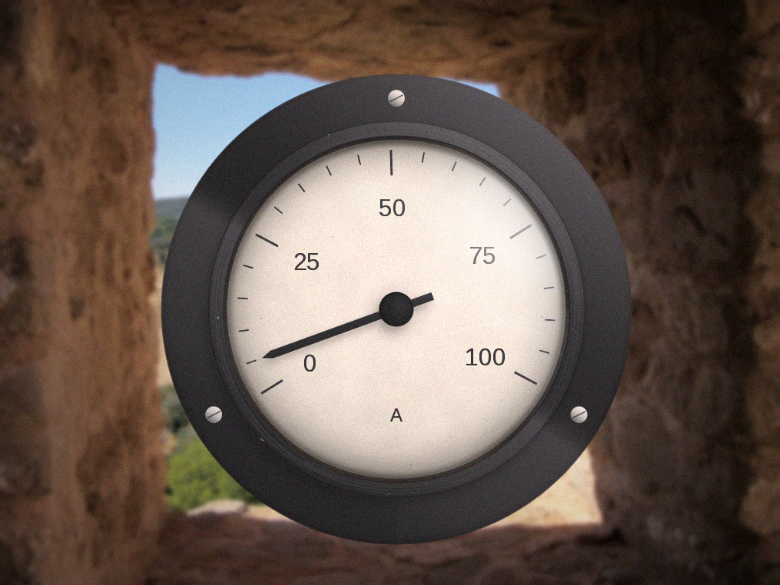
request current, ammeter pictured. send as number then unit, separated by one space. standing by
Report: 5 A
